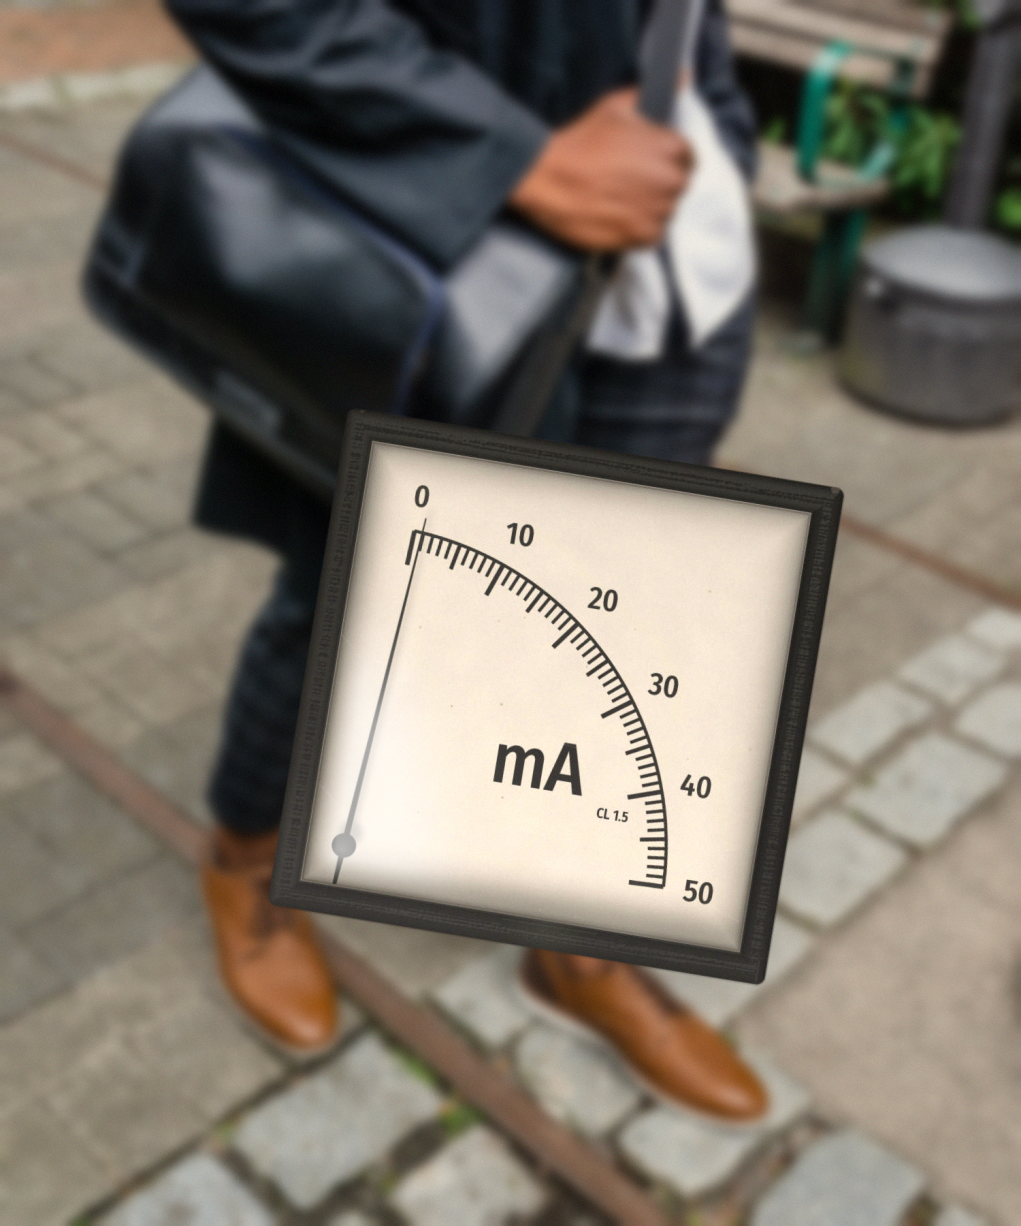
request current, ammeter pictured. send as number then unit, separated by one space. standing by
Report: 1 mA
